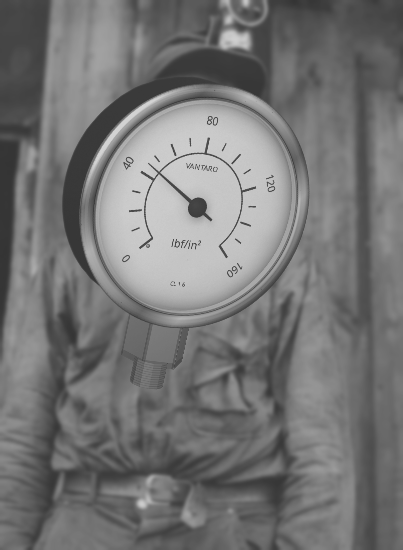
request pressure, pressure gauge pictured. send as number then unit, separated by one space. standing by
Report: 45 psi
